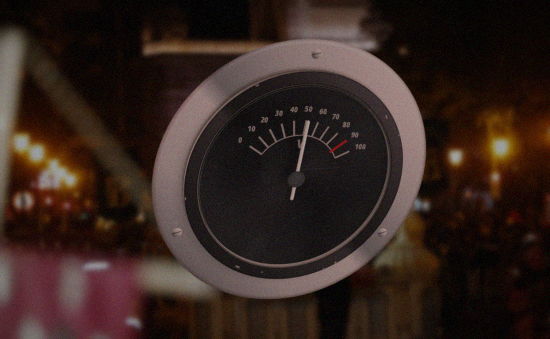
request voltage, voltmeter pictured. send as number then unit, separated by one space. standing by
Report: 50 V
